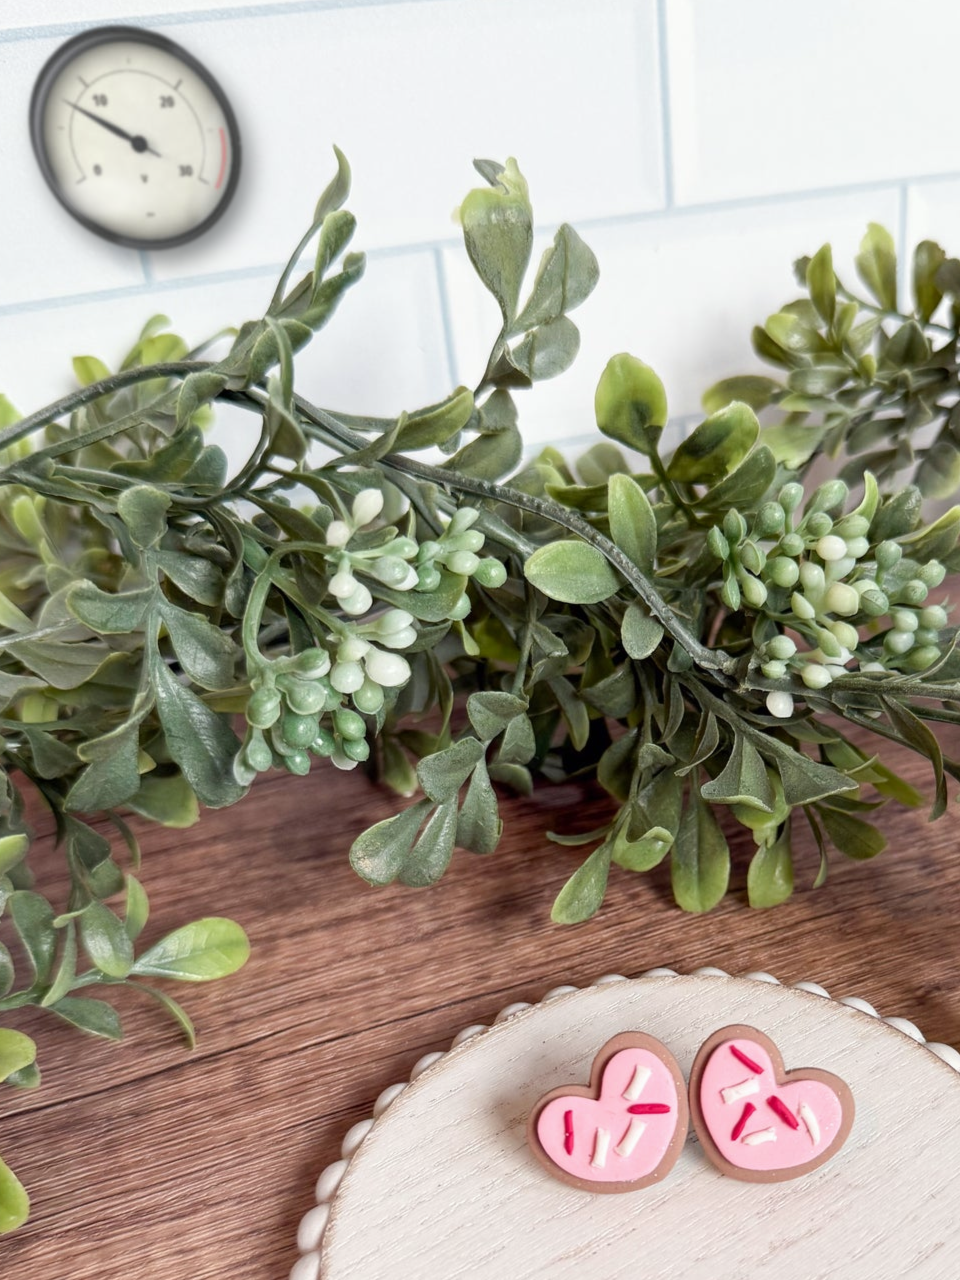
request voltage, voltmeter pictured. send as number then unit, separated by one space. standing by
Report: 7.5 V
